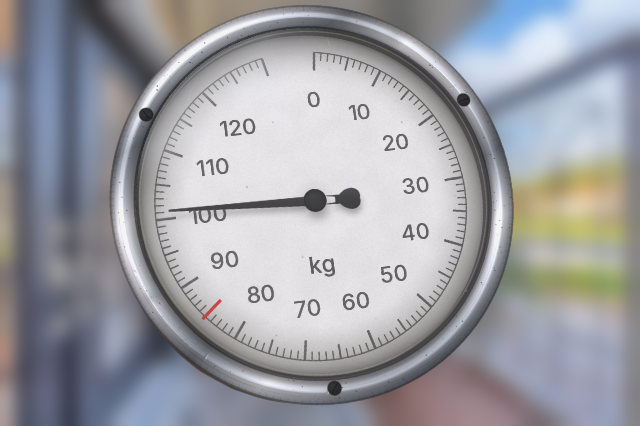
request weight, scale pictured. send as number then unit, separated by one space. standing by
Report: 101 kg
